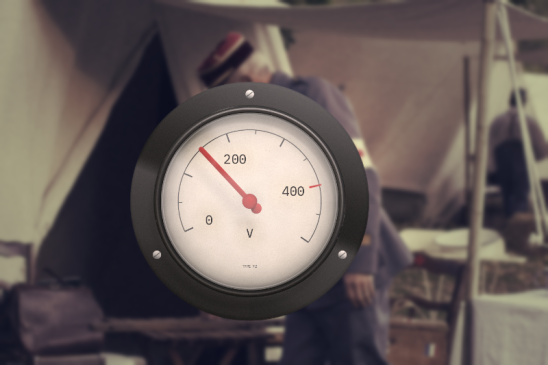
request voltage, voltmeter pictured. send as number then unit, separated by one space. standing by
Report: 150 V
